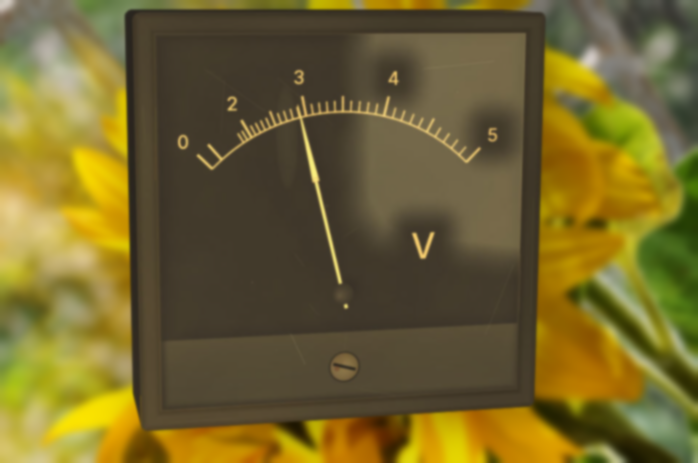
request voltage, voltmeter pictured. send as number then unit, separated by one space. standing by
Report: 2.9 V
